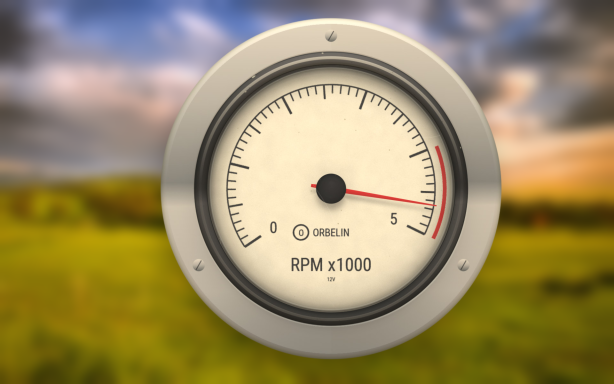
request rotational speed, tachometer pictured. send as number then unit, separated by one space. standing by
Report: 4650 rpm
